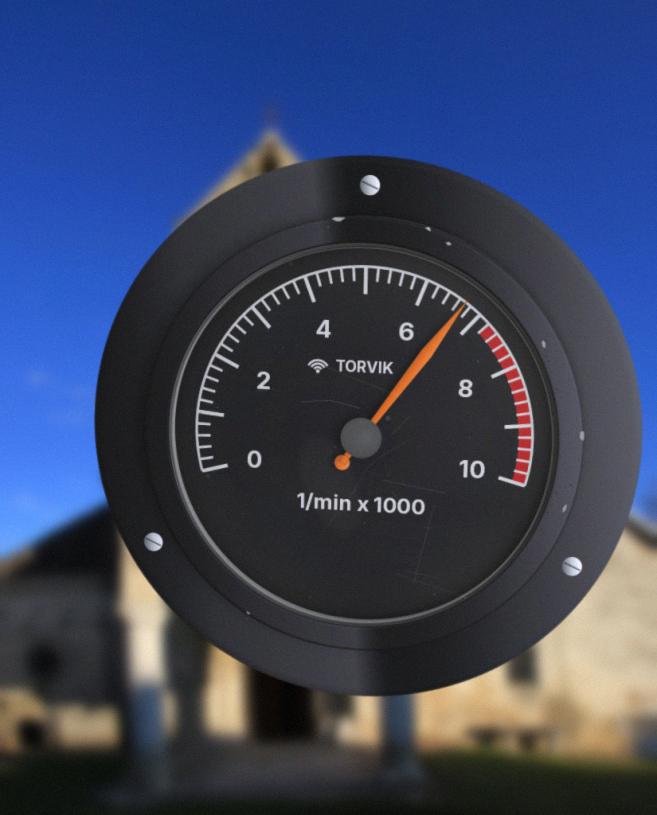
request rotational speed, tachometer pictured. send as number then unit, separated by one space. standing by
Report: 6700 rpm
